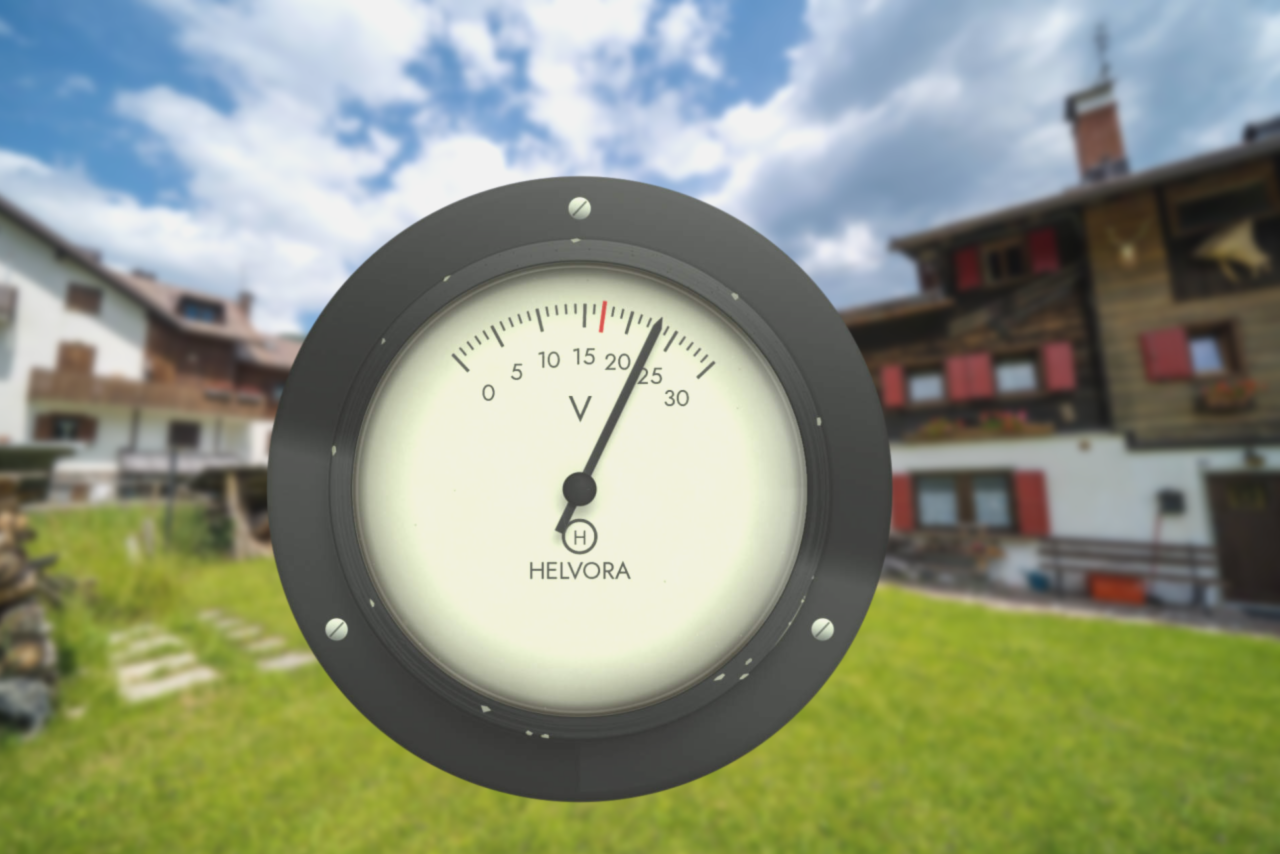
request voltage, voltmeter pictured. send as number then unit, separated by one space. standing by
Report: 23 V
